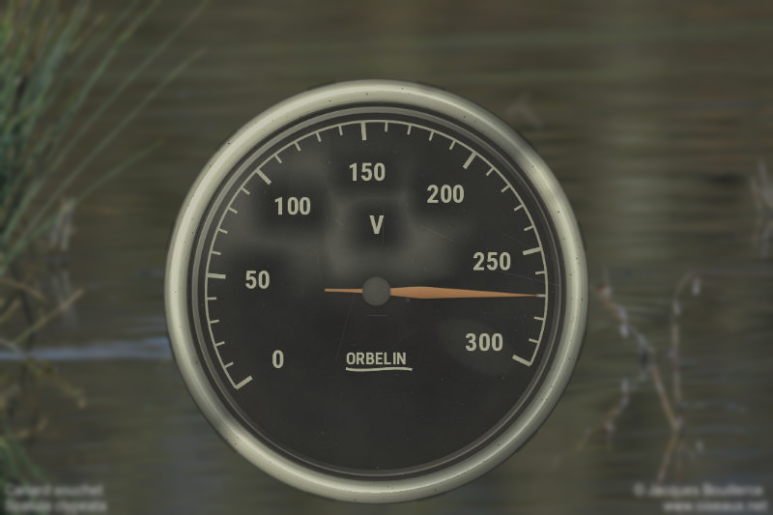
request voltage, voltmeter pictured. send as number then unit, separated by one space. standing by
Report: 270 V
